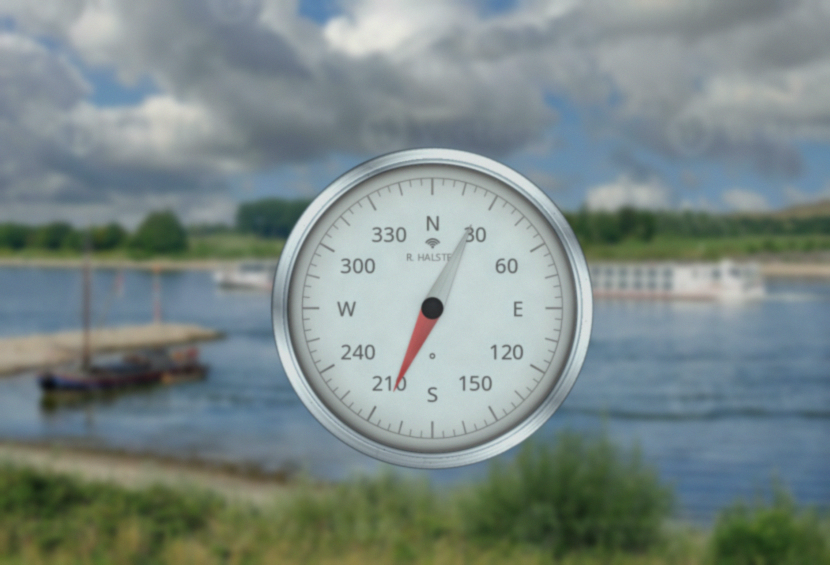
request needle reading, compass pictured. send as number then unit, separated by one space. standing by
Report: 205 °
